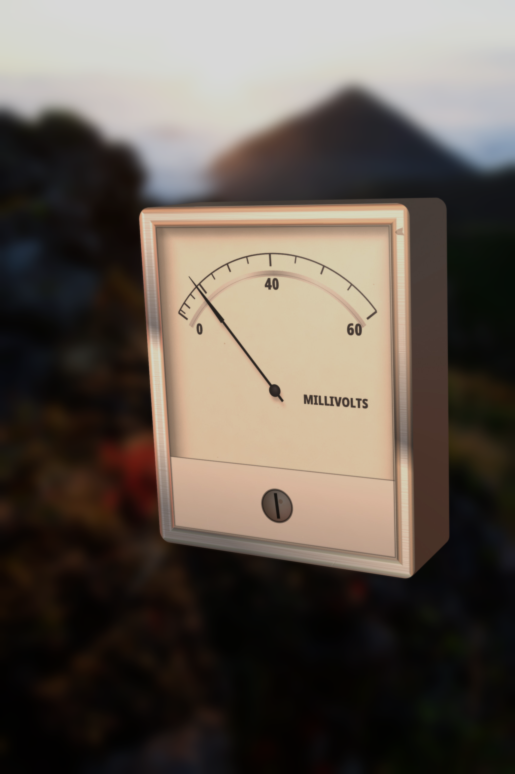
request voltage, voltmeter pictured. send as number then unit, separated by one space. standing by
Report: 20 mV
